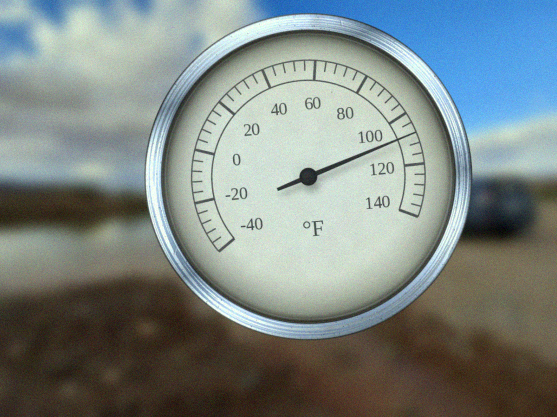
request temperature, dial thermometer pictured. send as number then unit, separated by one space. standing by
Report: 108 °F
